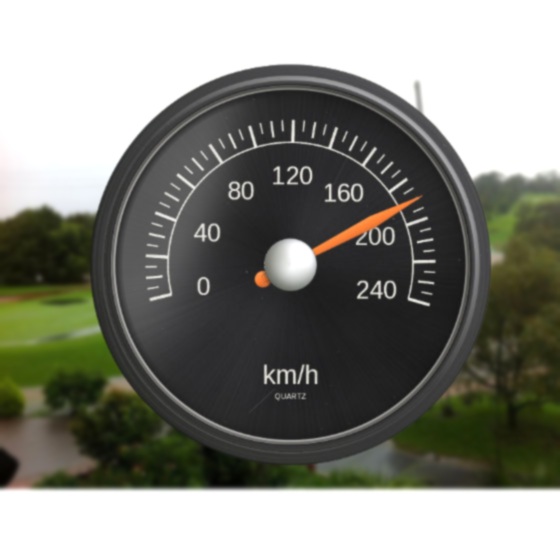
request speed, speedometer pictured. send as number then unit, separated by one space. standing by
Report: 190 km/h
